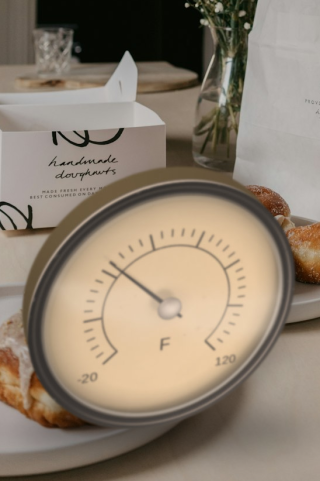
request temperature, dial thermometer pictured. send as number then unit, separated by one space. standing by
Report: 24 °F
